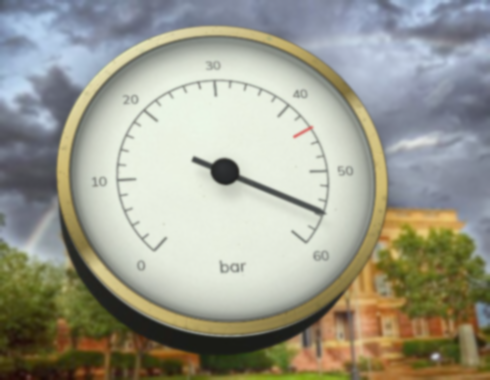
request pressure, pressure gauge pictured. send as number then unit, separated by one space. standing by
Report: 56 bar
